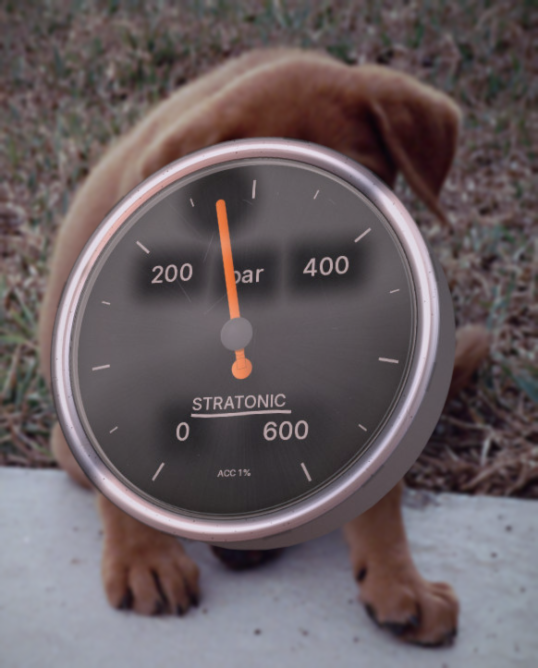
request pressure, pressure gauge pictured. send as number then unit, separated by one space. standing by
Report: 275 bar
